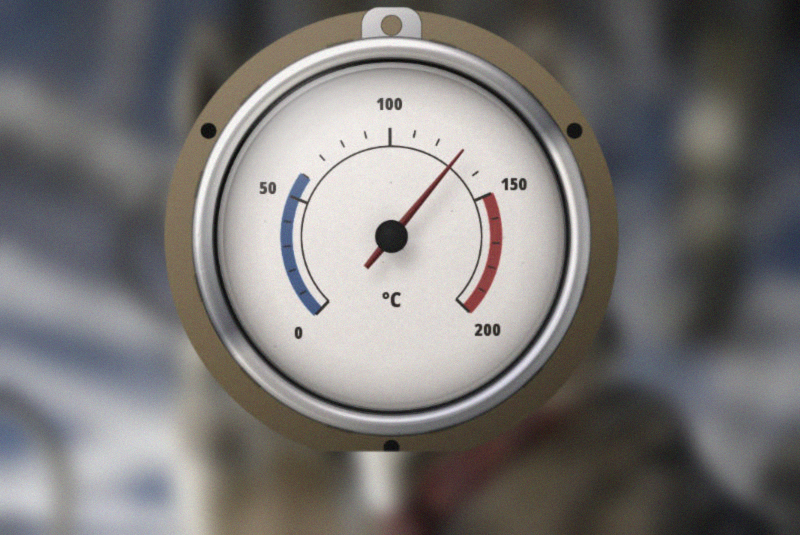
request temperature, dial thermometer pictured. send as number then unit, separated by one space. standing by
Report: 130 °C
